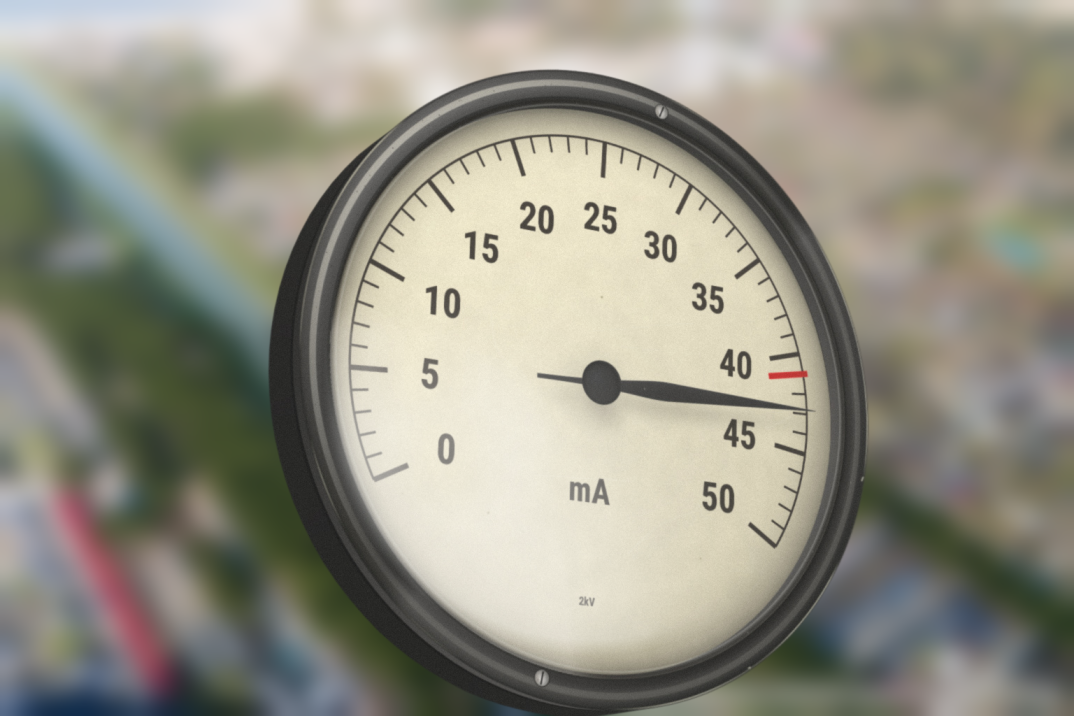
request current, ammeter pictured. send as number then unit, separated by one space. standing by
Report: 43 mA
